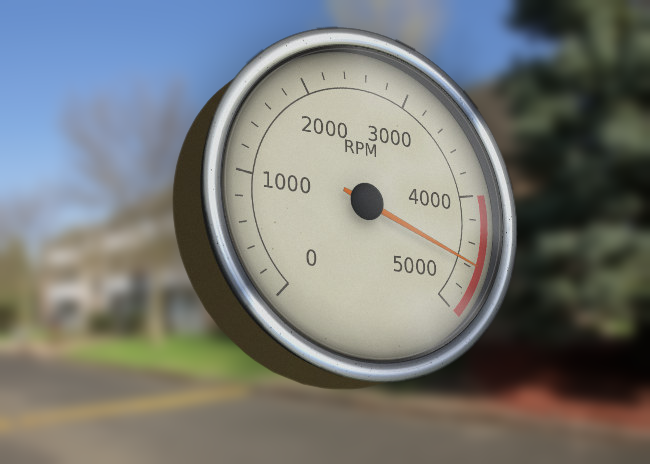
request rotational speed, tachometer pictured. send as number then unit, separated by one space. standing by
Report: 4600 rpm
